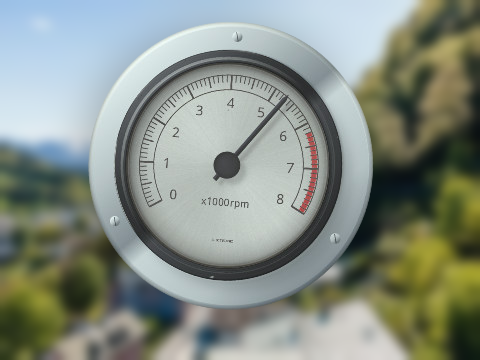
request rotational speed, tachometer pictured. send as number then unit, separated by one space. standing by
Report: 5300 rpm
